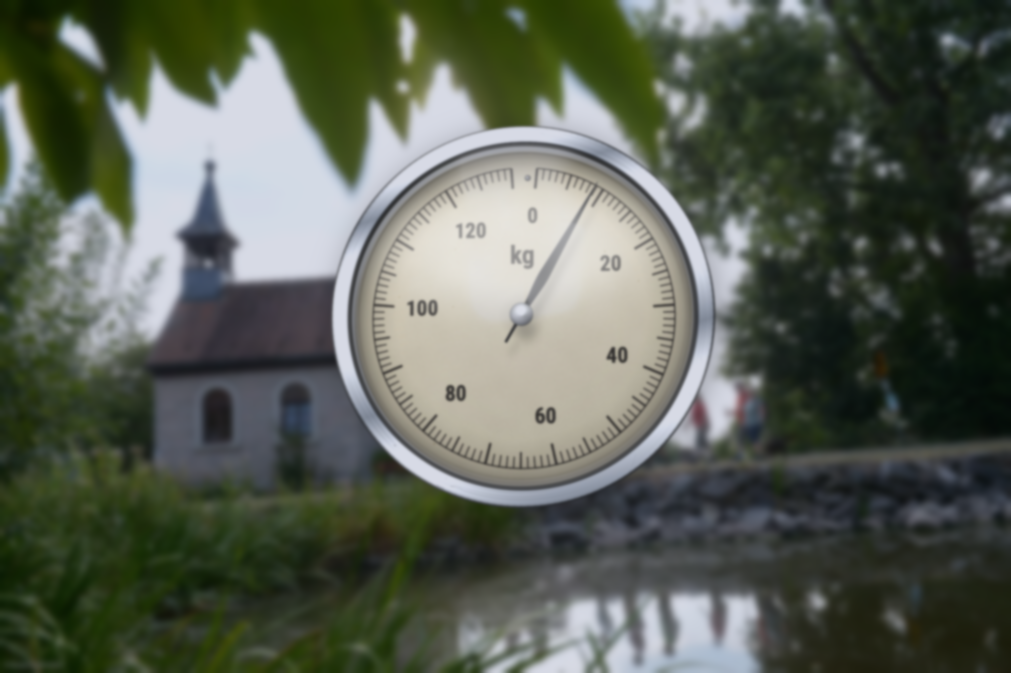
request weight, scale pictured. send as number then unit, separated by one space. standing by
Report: 9 kg
